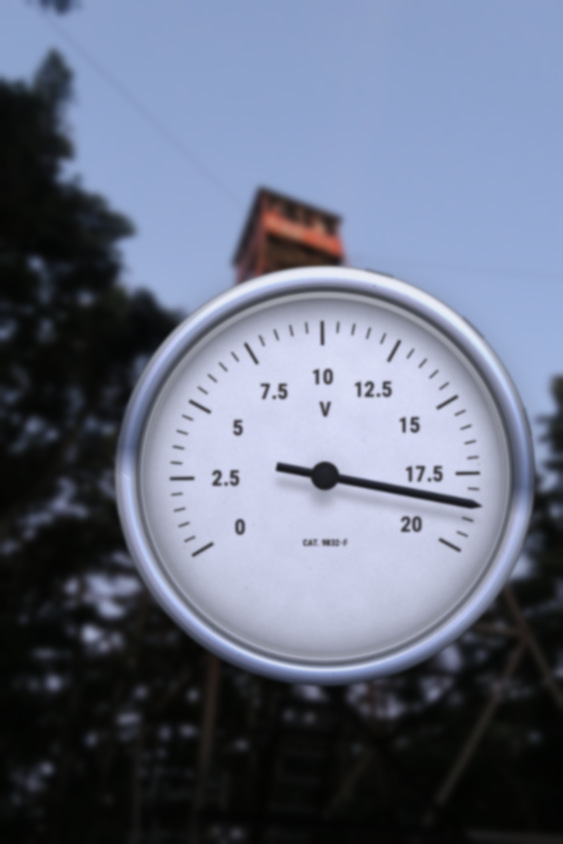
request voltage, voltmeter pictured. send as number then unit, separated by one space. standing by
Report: 18.5 V
